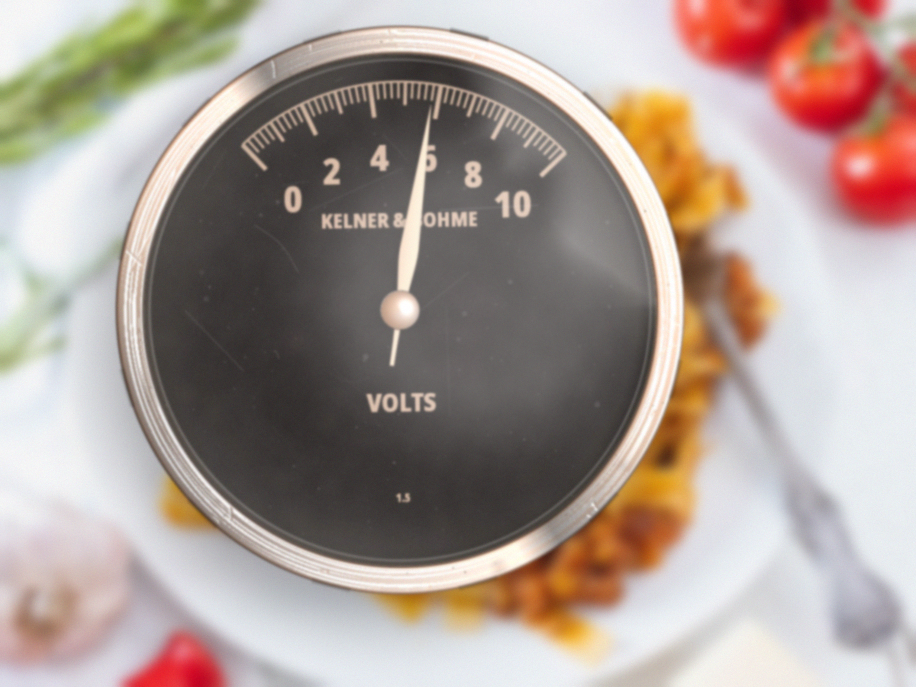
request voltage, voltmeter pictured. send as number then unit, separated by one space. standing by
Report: 5.8 V
